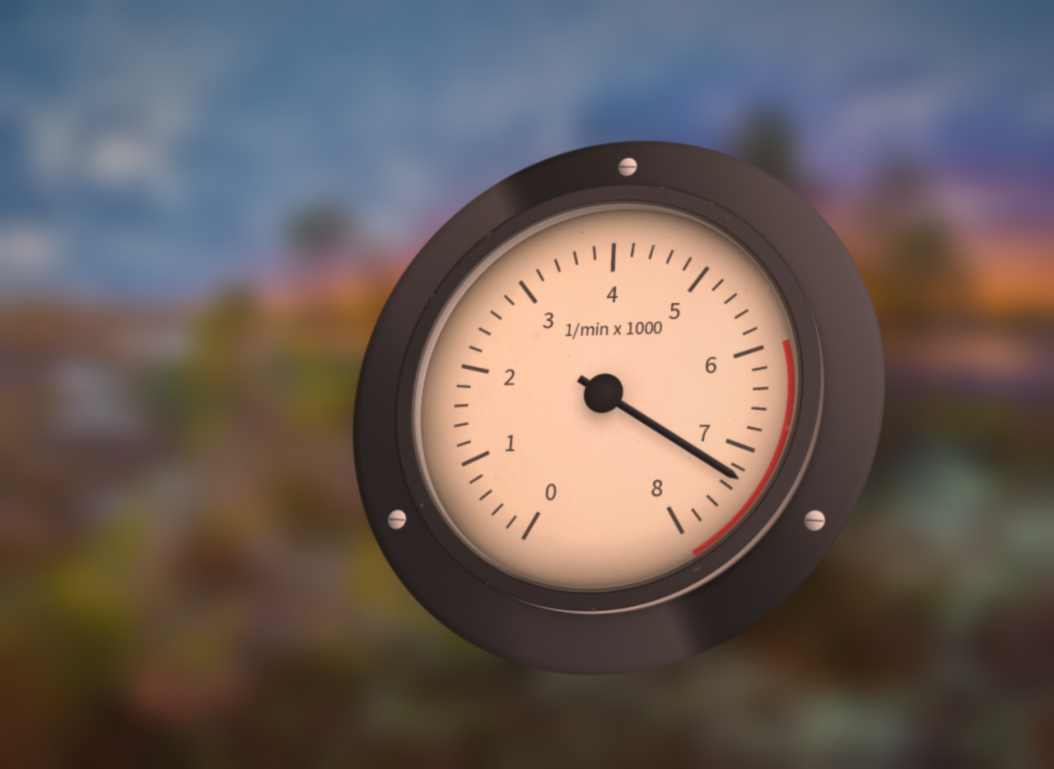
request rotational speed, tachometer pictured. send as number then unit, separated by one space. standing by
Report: 7300 rpm
